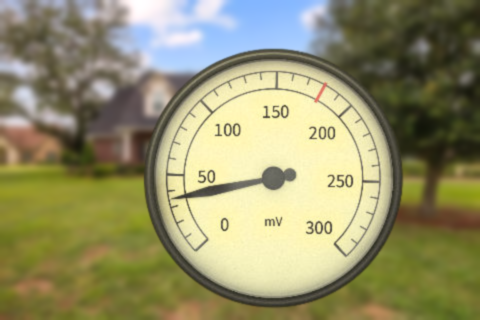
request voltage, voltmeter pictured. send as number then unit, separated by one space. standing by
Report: 35 mV
